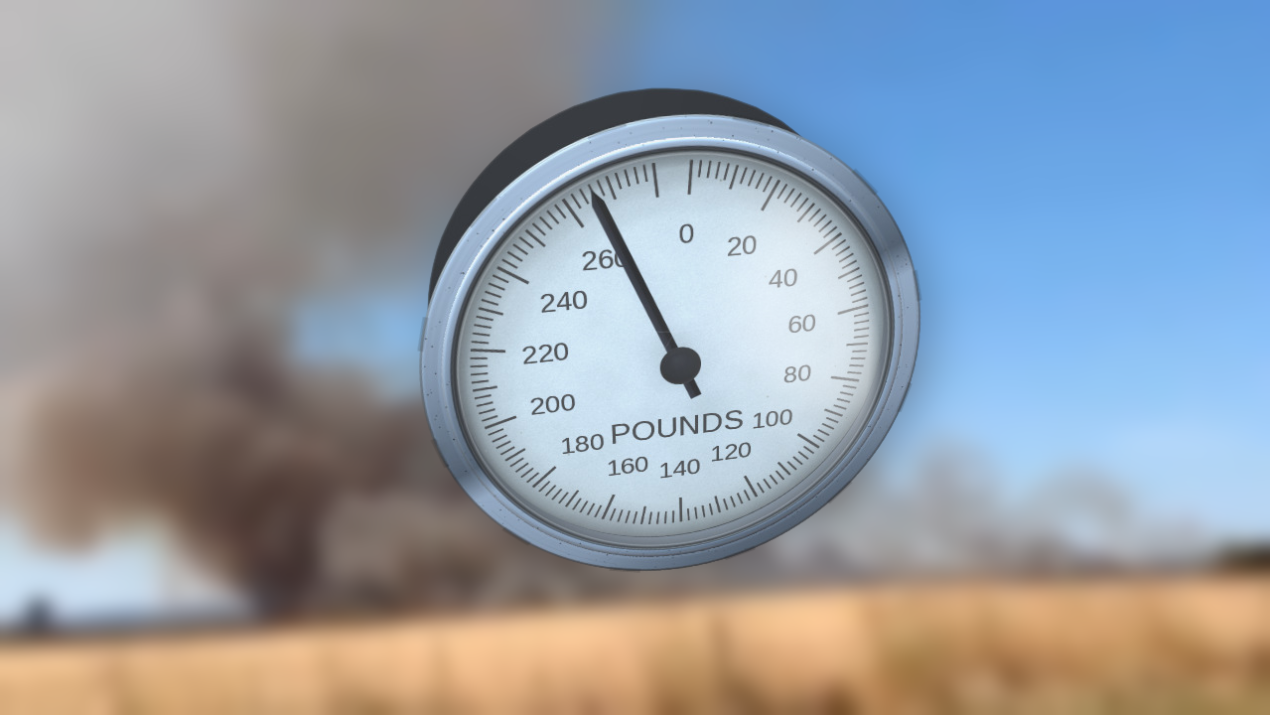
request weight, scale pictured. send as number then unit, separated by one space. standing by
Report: 266 lb
